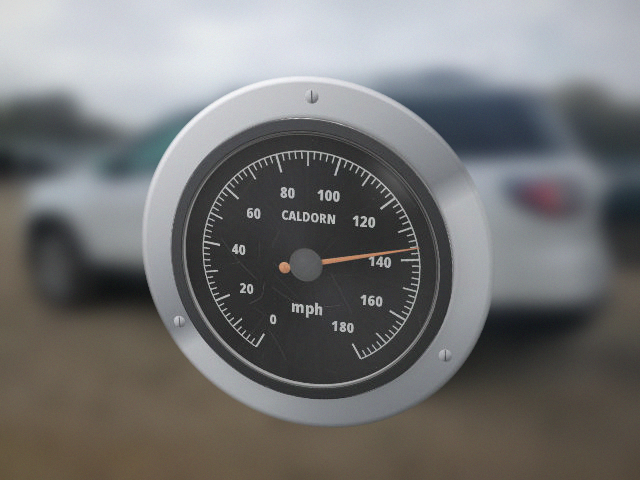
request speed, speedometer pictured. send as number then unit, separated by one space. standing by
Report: 136 mph
